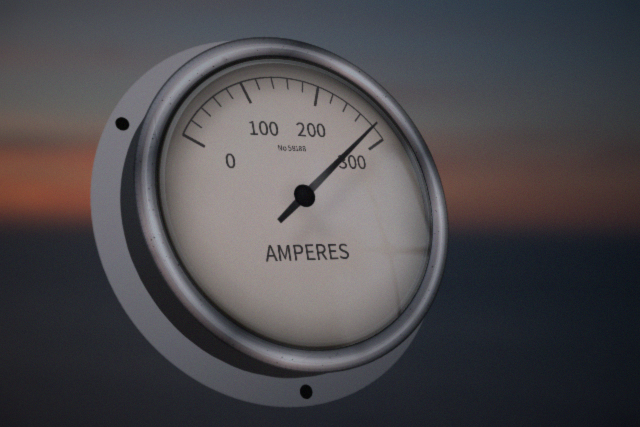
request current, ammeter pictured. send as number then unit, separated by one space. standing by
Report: 280 A
